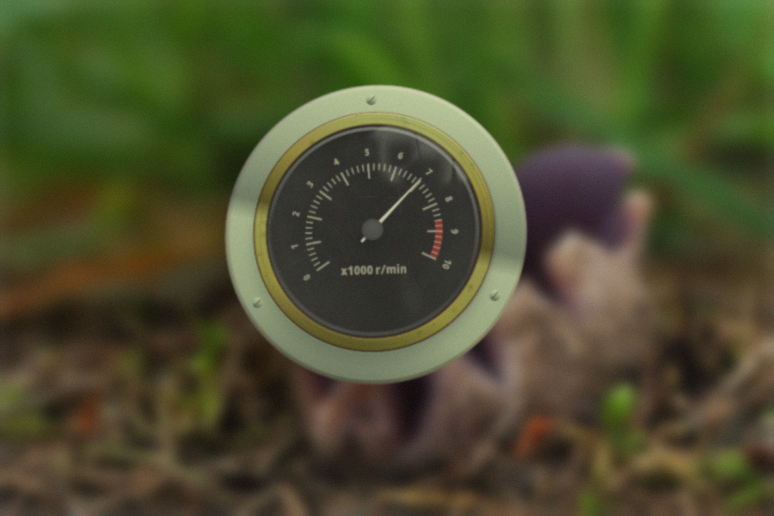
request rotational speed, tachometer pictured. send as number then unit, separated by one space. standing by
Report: 7000 rpm
